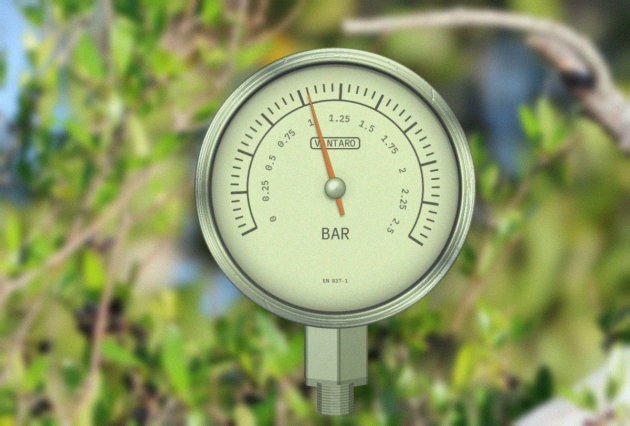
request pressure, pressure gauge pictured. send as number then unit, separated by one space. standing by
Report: 1.05 bar
